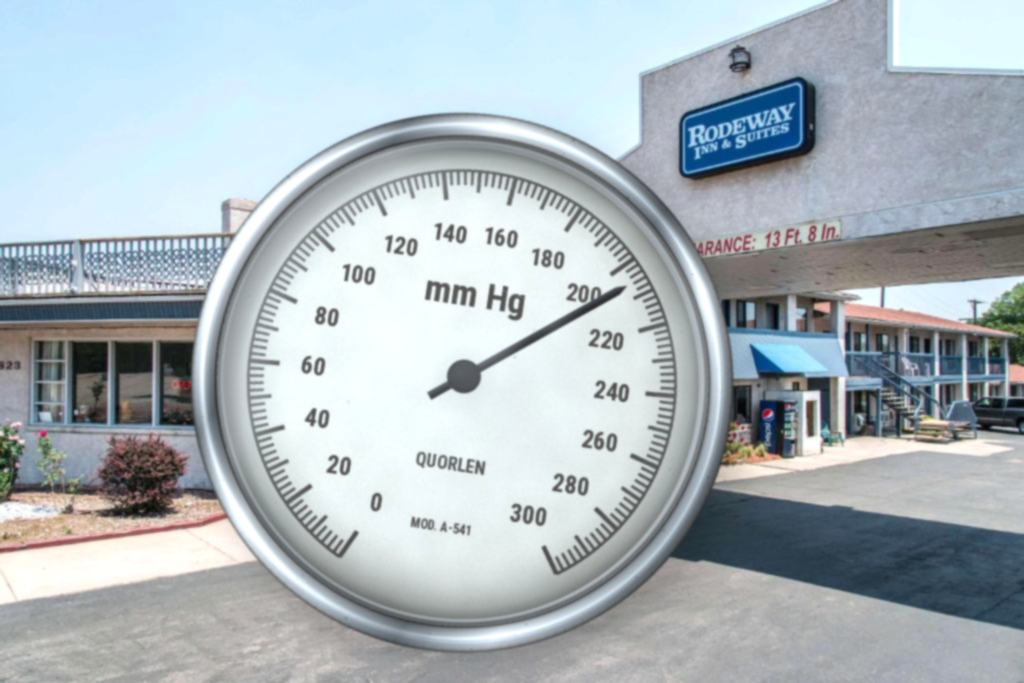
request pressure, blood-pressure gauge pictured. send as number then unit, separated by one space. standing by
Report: 206 mmHg
